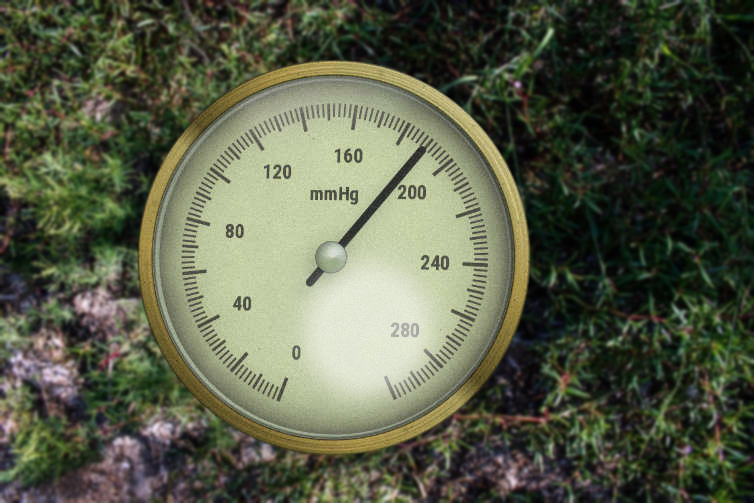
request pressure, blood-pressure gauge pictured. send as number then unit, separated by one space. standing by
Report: 190 mmHg
